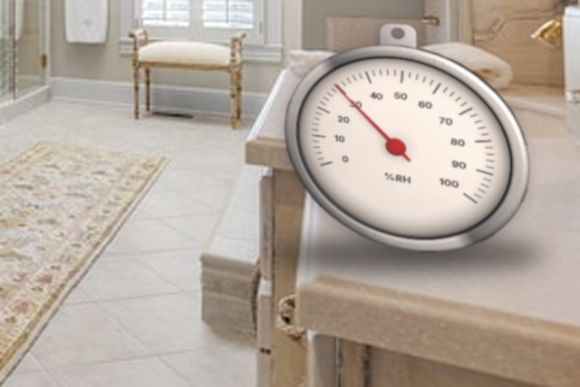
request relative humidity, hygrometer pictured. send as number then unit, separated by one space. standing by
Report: 30 %
